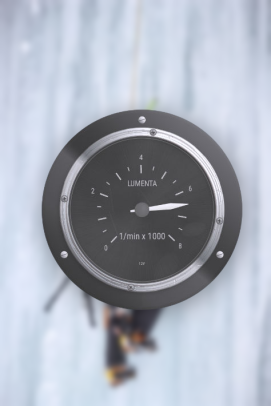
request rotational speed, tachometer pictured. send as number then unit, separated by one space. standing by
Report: 6500 rpm
